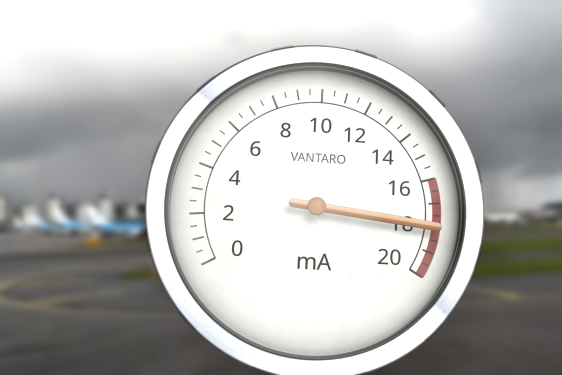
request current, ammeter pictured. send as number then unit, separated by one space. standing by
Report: 18 mA
